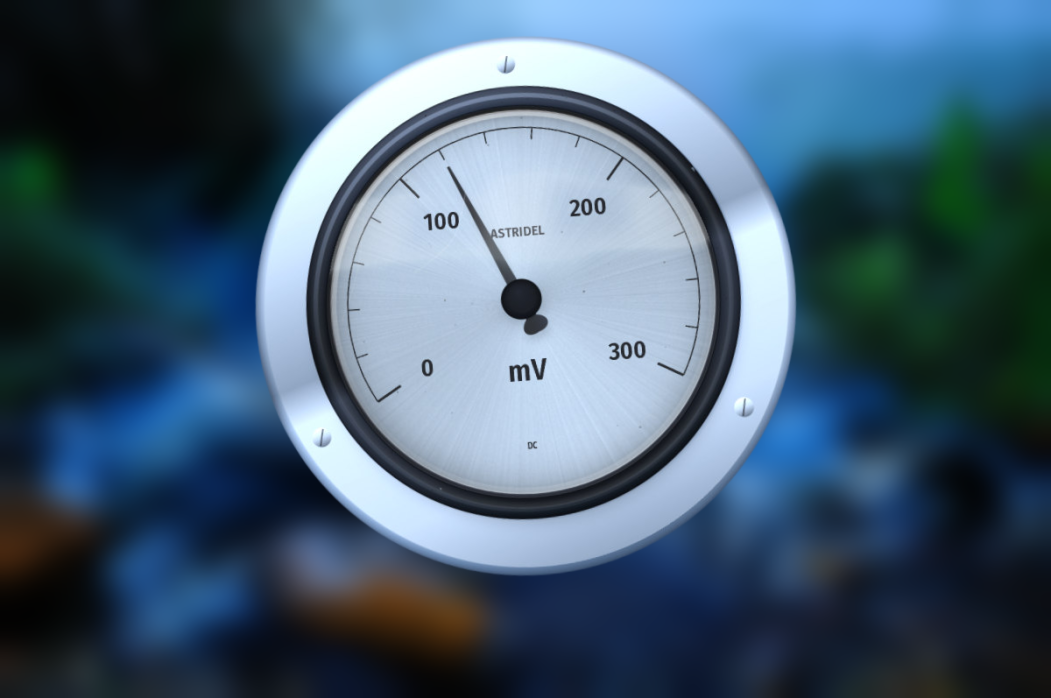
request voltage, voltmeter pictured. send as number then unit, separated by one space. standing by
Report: 120 mV
